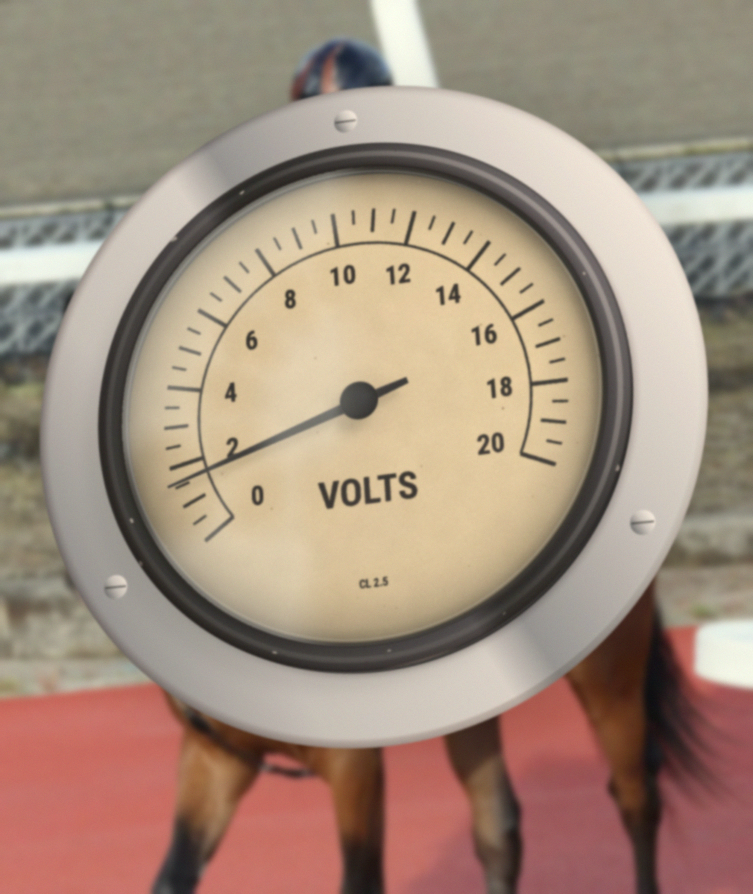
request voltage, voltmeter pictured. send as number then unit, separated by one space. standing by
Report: 1.5 V
